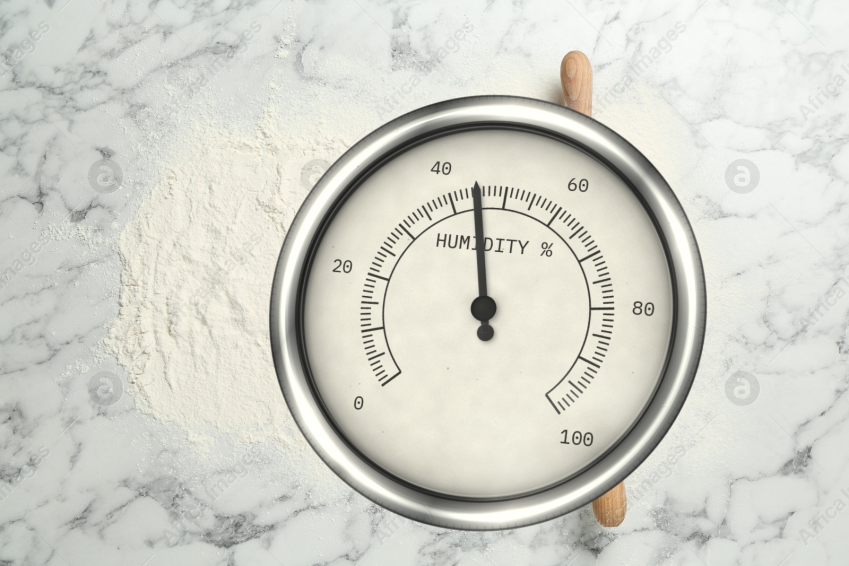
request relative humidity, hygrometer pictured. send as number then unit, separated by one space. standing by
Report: 45 %
